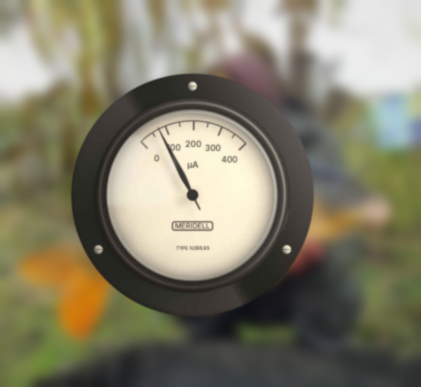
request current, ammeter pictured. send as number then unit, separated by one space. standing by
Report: 75 µA
